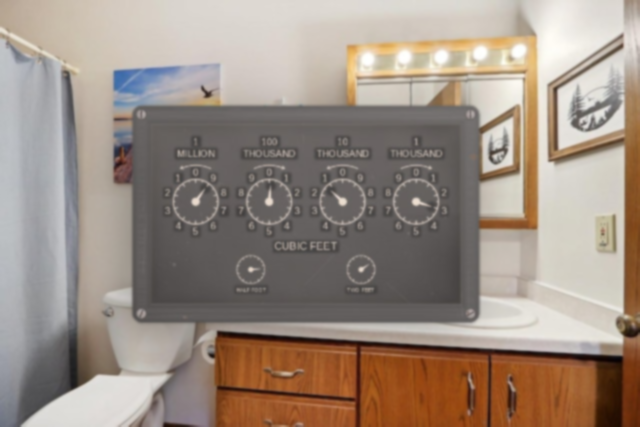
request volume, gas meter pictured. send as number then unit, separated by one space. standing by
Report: 901300 ft³
